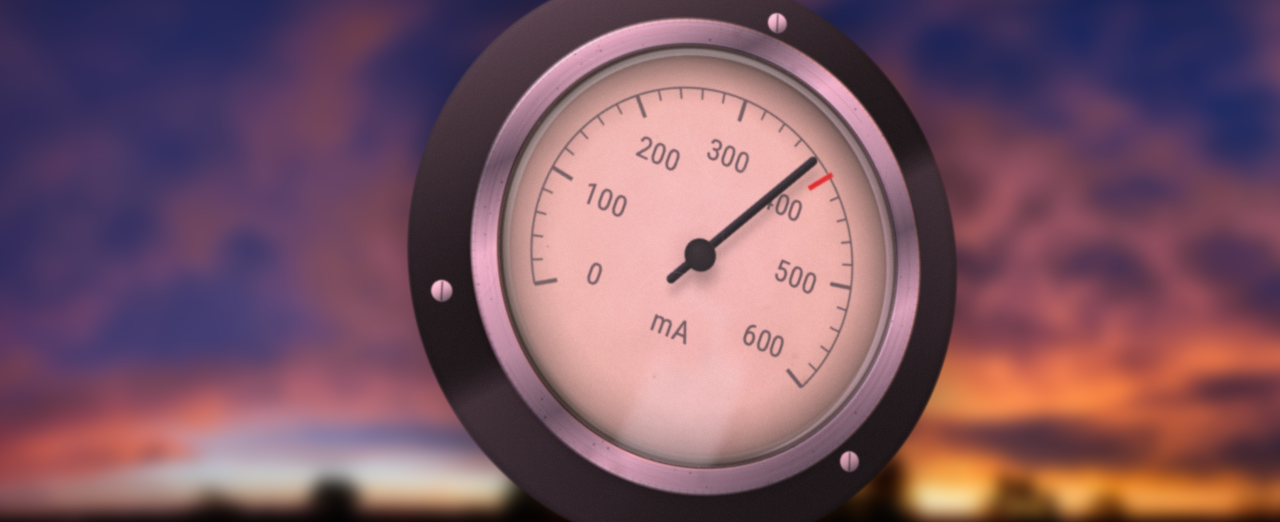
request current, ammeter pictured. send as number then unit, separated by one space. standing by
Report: 380 mA
